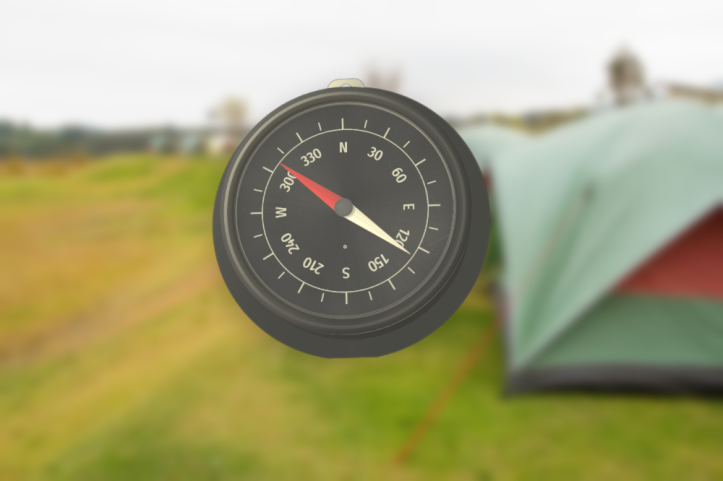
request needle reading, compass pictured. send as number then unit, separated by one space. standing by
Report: 307.5 °
